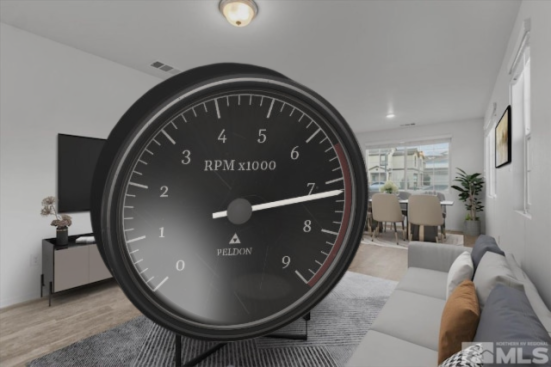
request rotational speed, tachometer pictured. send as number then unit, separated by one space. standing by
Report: 7200 rpm
